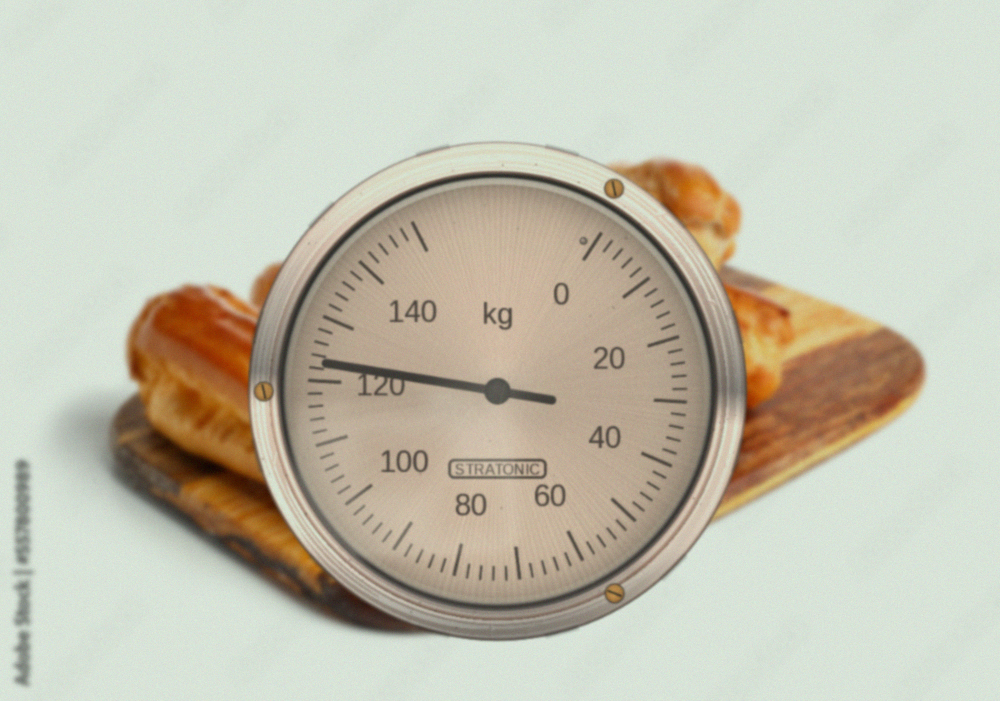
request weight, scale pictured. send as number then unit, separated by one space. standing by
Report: 123 kg
